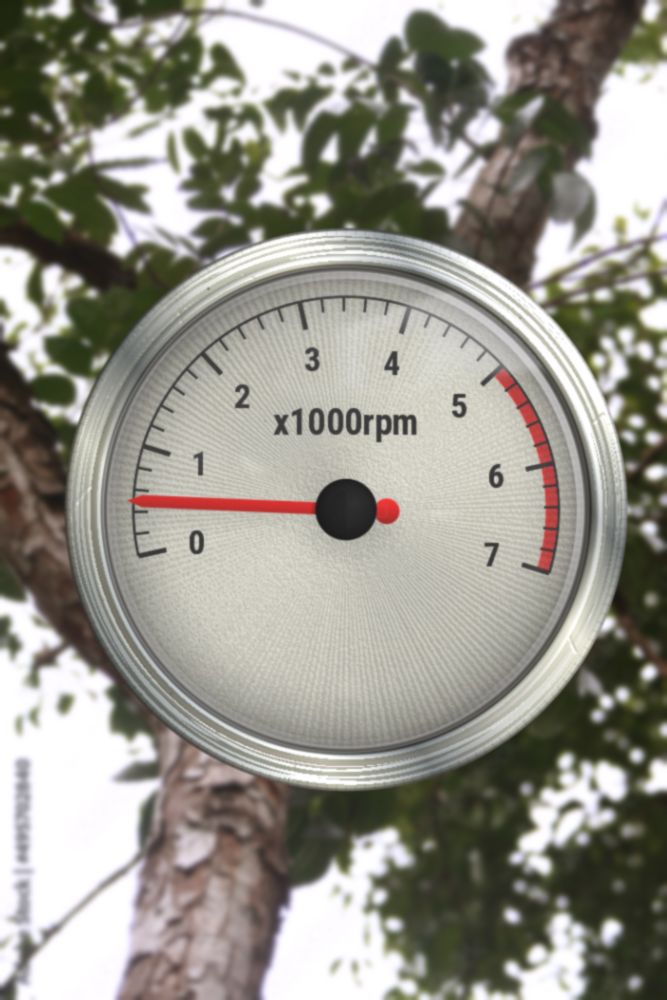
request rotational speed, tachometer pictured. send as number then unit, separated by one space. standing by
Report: 500 rpm
